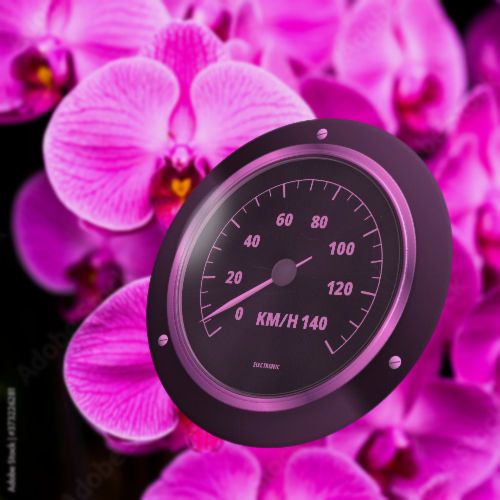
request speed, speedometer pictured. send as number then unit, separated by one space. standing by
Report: 5 km/h
